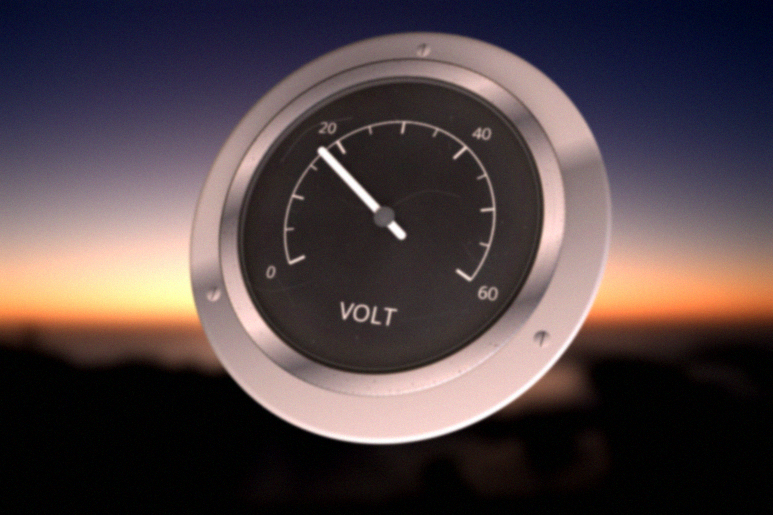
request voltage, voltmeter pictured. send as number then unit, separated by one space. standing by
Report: 17.5 V
